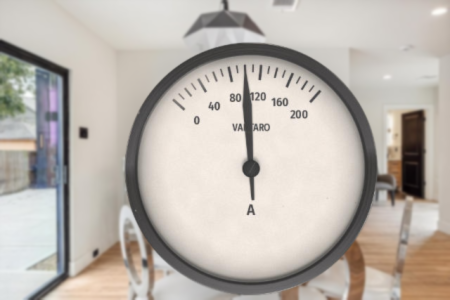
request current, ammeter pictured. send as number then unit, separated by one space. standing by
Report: 100 A
